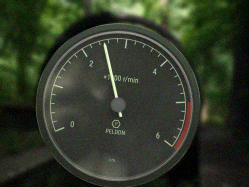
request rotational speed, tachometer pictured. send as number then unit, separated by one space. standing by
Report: 2500 rpm
